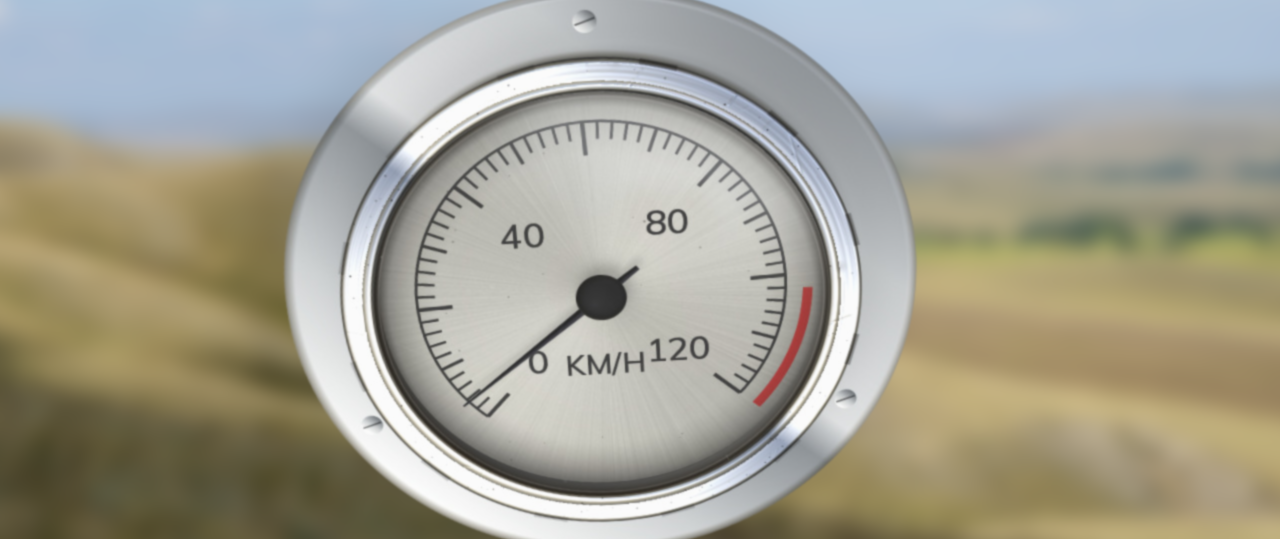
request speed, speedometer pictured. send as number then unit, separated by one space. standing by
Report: 4 km/h
